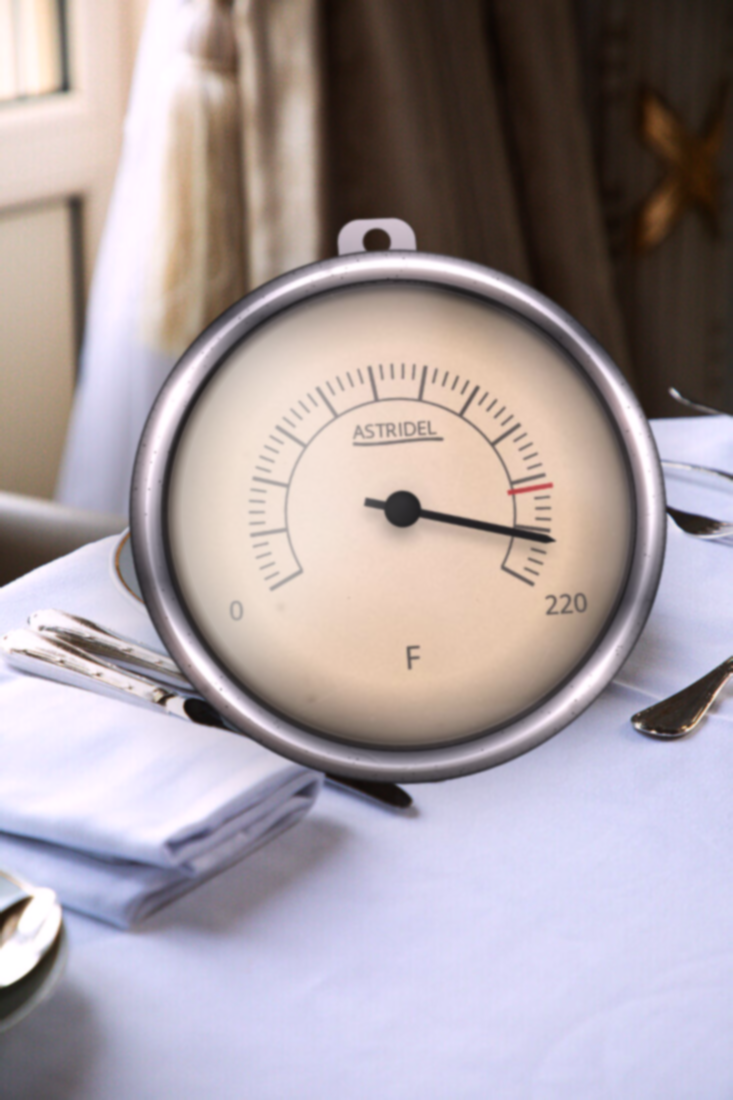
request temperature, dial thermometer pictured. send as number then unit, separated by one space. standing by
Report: 204 °F
